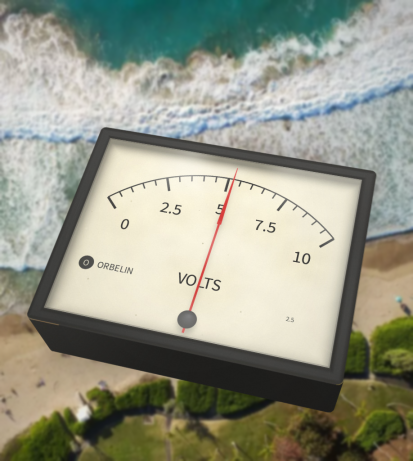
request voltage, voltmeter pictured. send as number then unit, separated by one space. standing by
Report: 5.25 V
